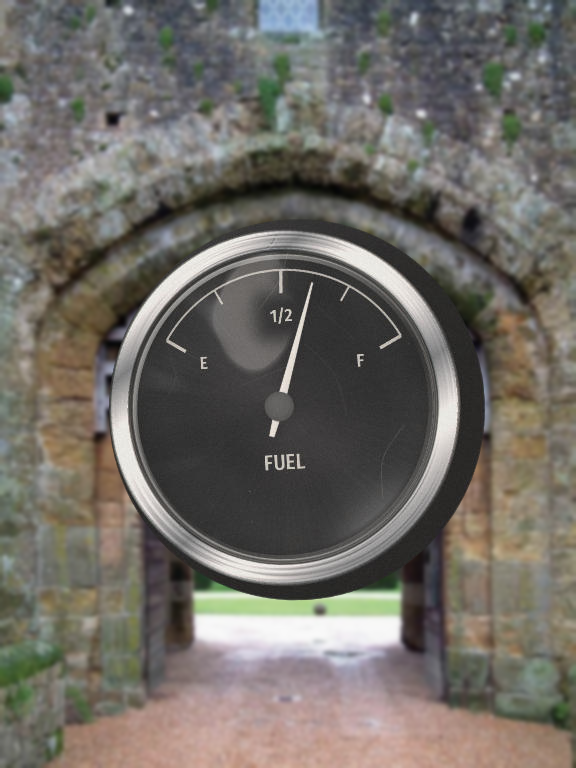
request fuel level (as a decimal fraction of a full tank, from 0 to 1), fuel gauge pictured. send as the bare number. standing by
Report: 0.625
